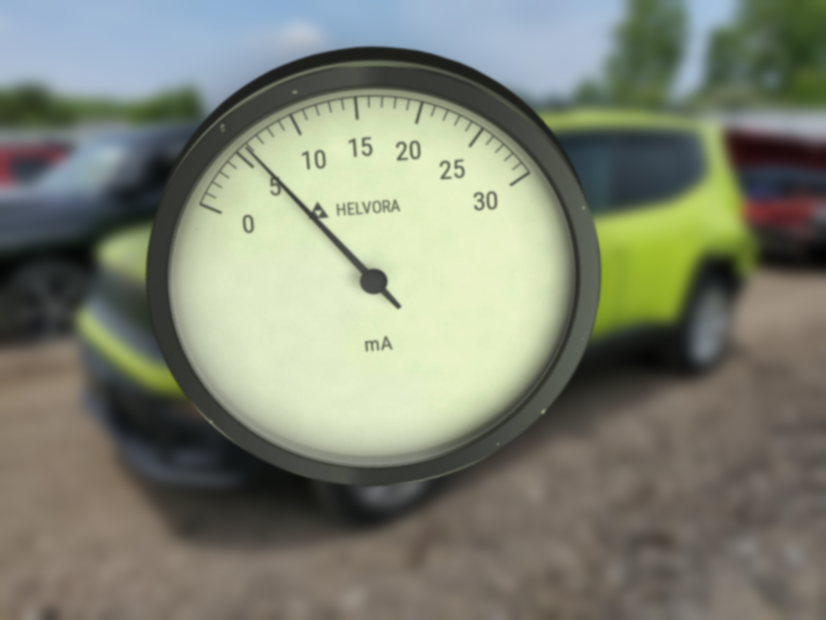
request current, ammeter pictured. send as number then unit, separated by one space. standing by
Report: 6 mA
